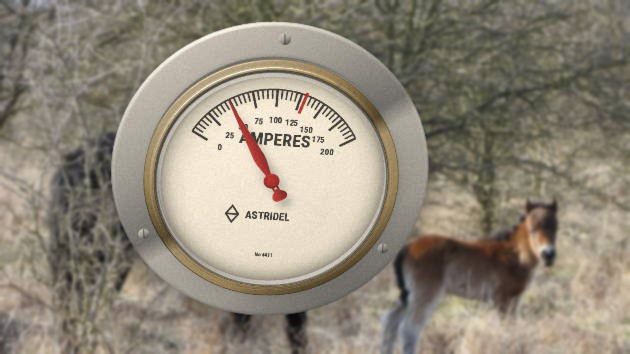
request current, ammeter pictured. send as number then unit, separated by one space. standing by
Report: 50 A
